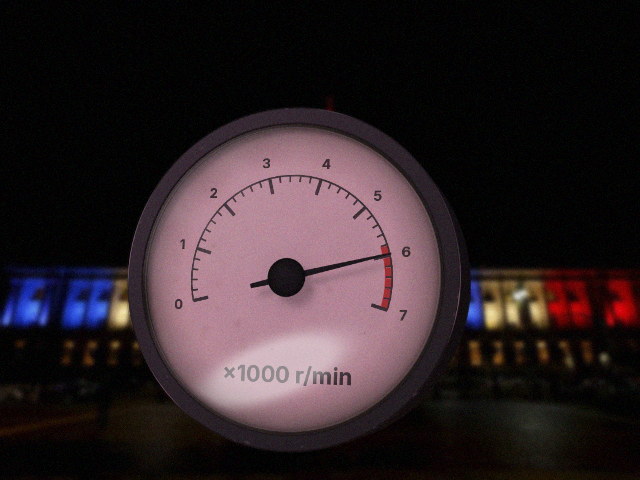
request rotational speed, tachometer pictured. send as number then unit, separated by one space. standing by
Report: 6000 rpm
